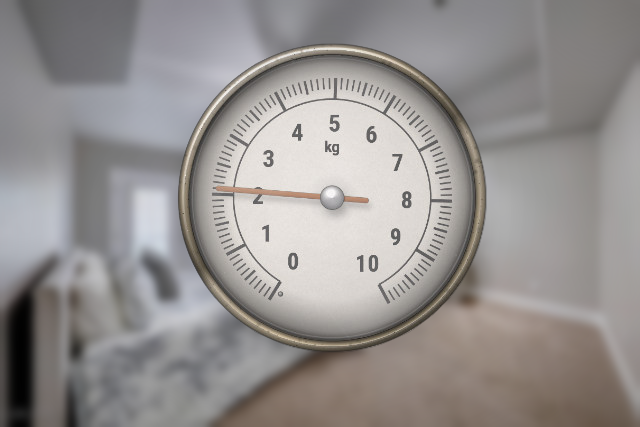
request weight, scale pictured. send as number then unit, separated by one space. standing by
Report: 2.1 kg
